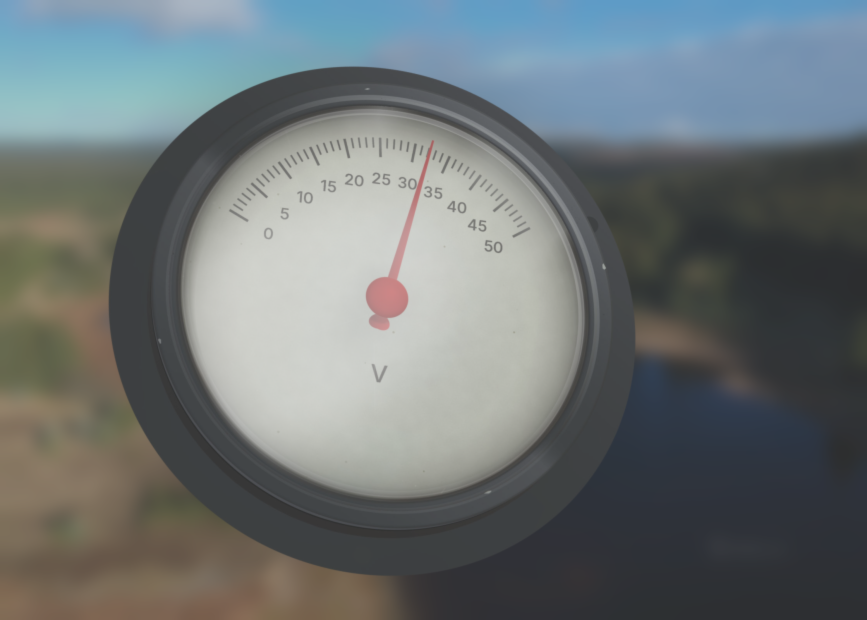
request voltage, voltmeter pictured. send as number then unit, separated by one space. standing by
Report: 32 V
